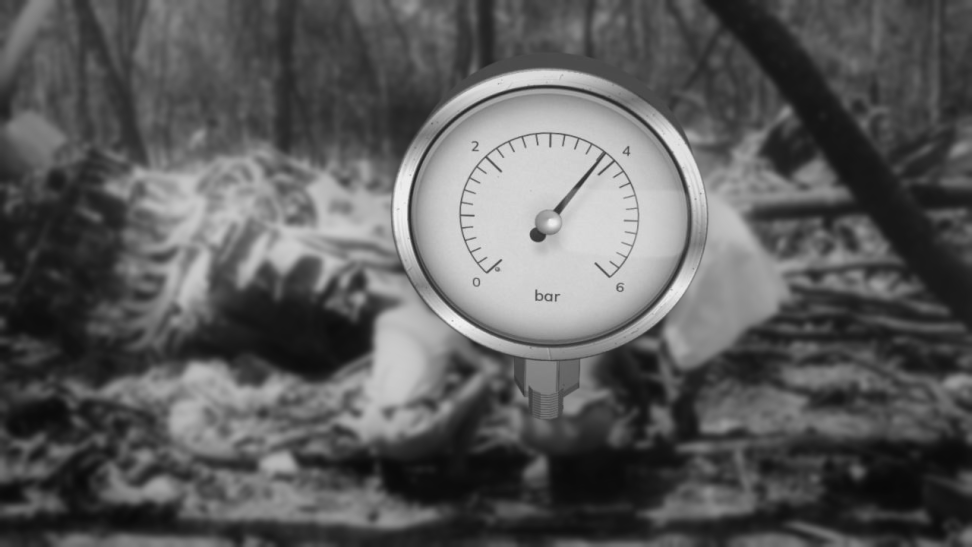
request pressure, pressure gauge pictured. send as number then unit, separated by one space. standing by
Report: 3.8 bar
